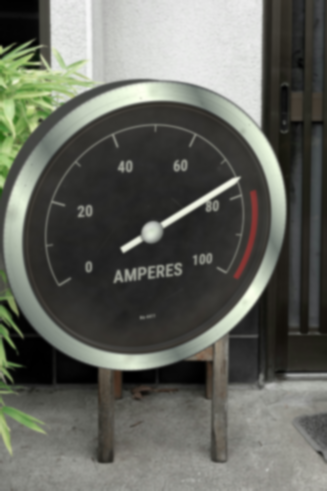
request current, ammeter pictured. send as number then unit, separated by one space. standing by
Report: 75 A
